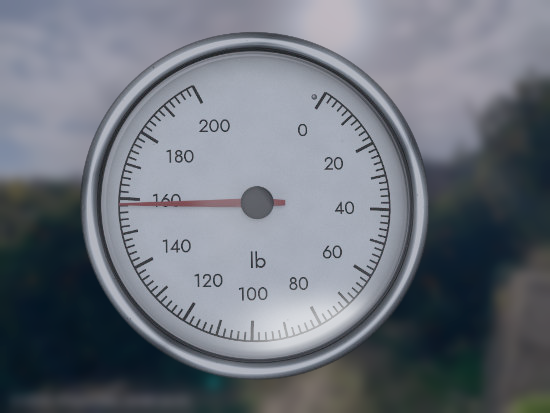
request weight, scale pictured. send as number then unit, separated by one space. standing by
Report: 158 lb
